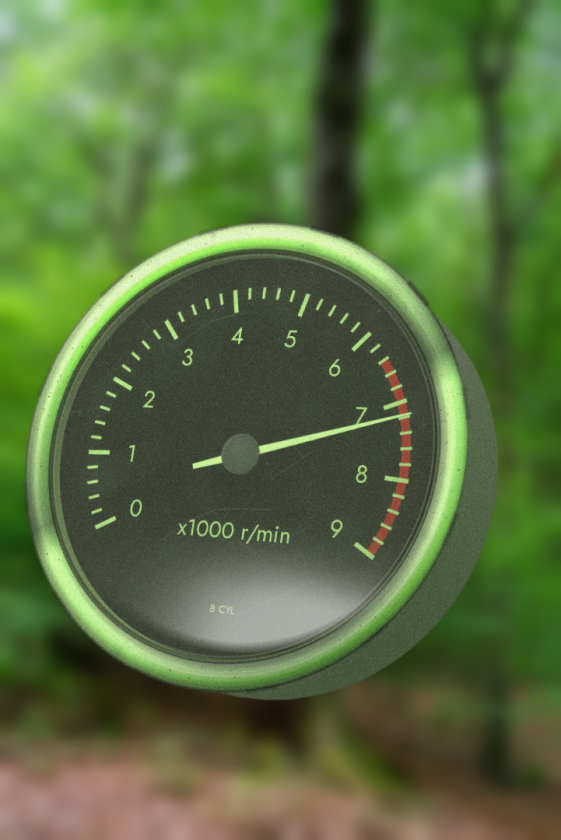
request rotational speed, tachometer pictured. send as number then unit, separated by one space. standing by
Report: 7200 rpm
